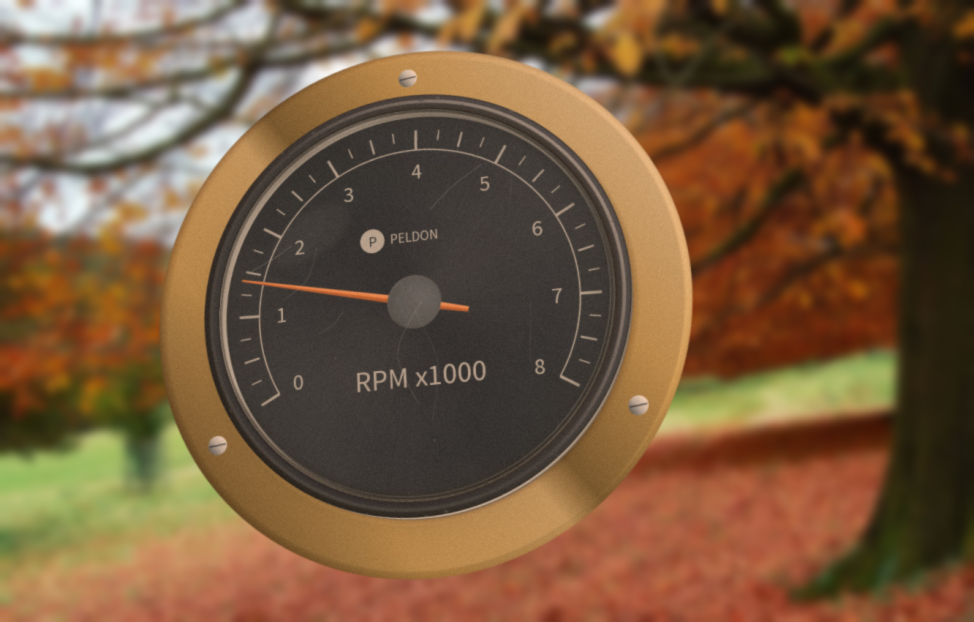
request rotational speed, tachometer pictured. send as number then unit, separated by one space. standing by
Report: 1375 rpm
